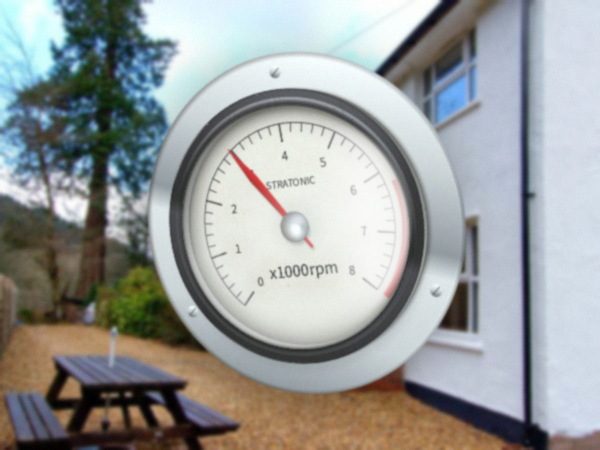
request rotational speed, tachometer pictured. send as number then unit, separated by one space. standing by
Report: 3000 rpm
